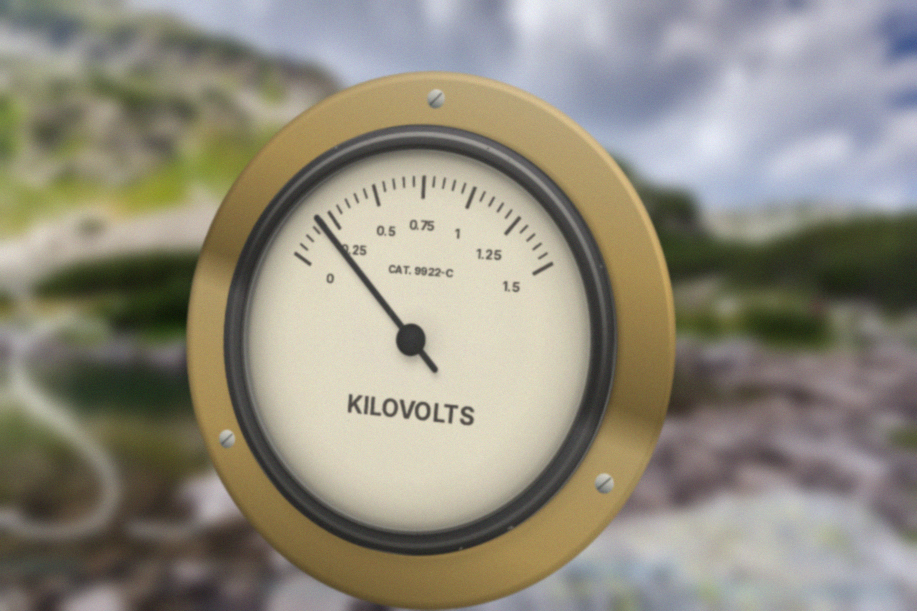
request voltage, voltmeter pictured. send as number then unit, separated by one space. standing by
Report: 0.2 kV
